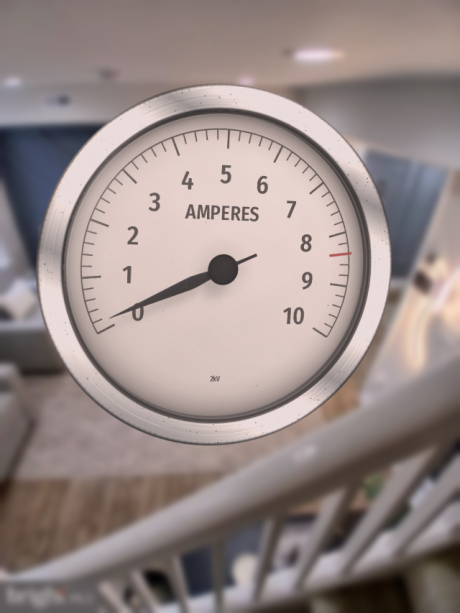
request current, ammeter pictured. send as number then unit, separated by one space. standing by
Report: 0.2 A
